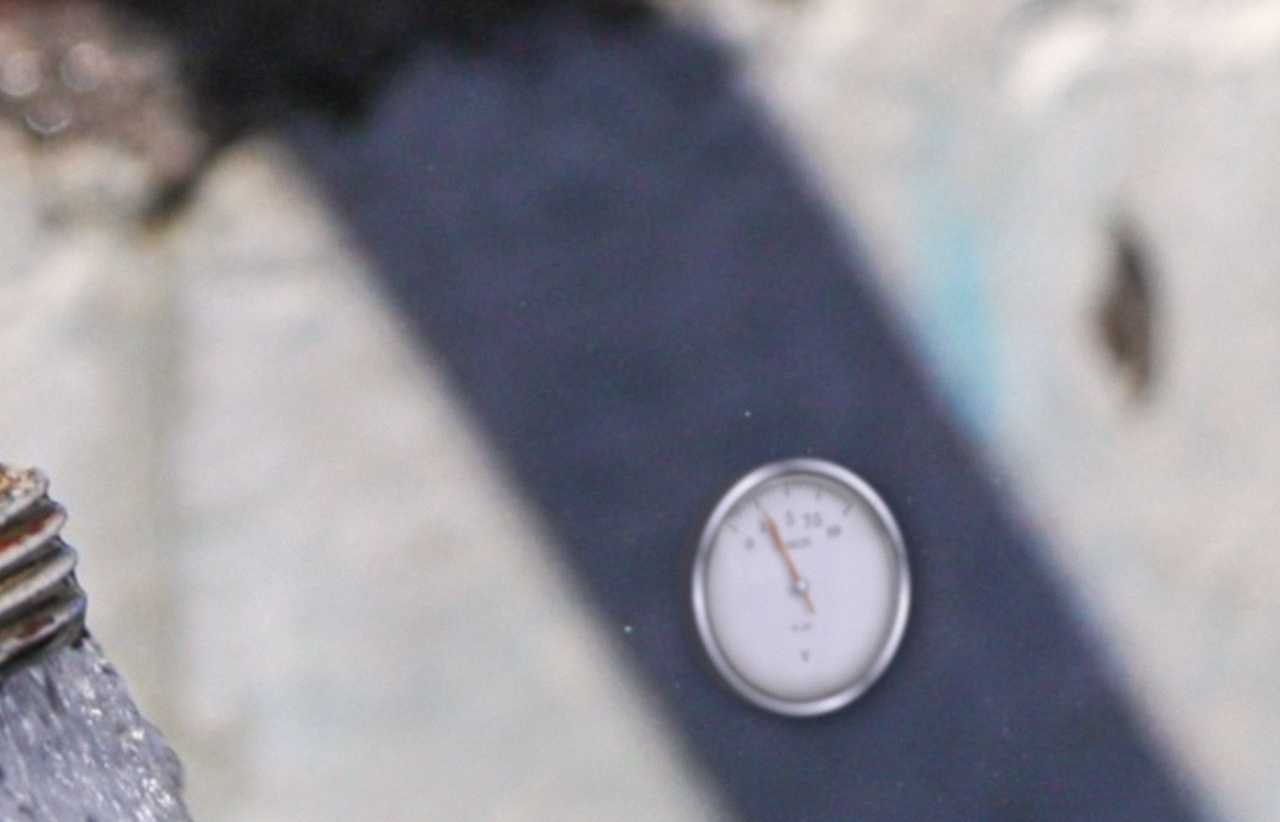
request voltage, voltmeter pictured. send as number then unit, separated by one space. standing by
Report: 2.5 V
